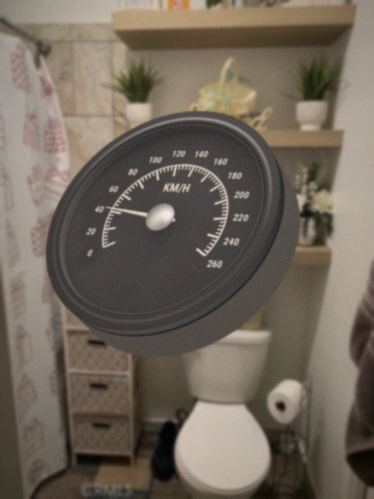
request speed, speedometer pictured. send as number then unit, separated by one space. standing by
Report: 40 km/h
